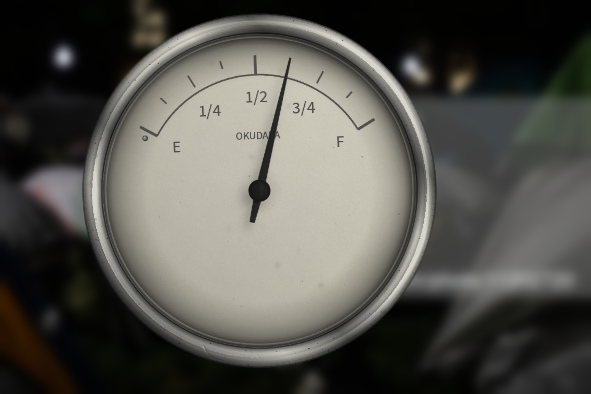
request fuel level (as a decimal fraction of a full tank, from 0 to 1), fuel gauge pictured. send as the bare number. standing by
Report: 0.625
